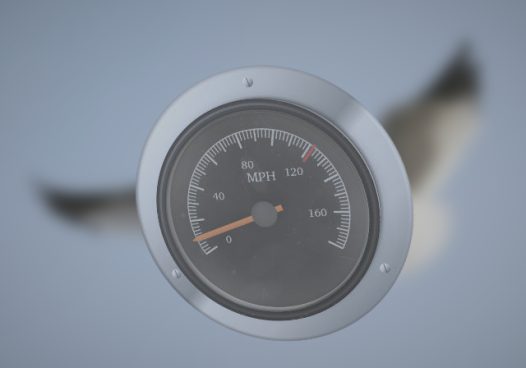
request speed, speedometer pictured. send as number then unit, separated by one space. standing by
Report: 10 mph
